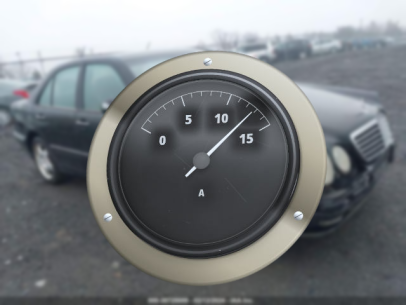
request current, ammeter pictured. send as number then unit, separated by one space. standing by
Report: 13 A
